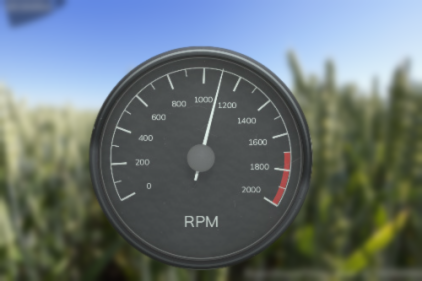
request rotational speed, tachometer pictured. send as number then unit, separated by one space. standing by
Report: 1100 rpm
